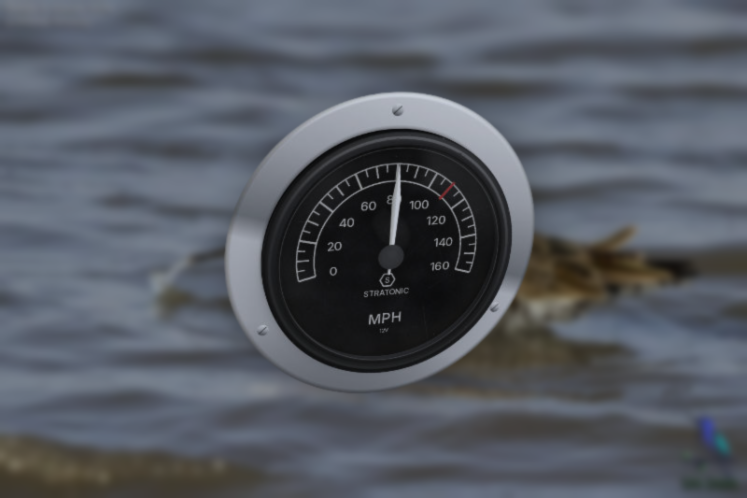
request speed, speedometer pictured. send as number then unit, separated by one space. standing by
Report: 80 mph
